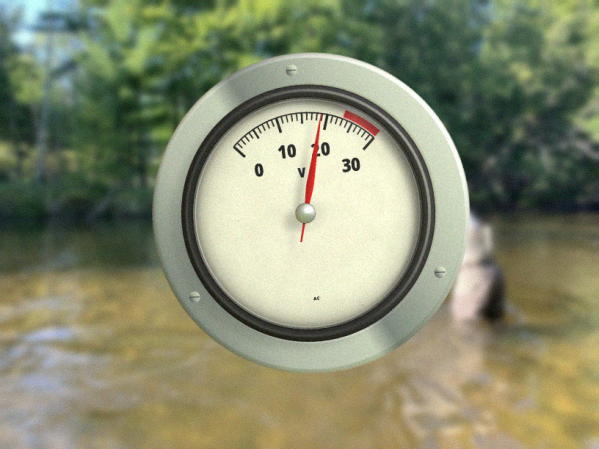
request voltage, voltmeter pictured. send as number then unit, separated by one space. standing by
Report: 19 V
